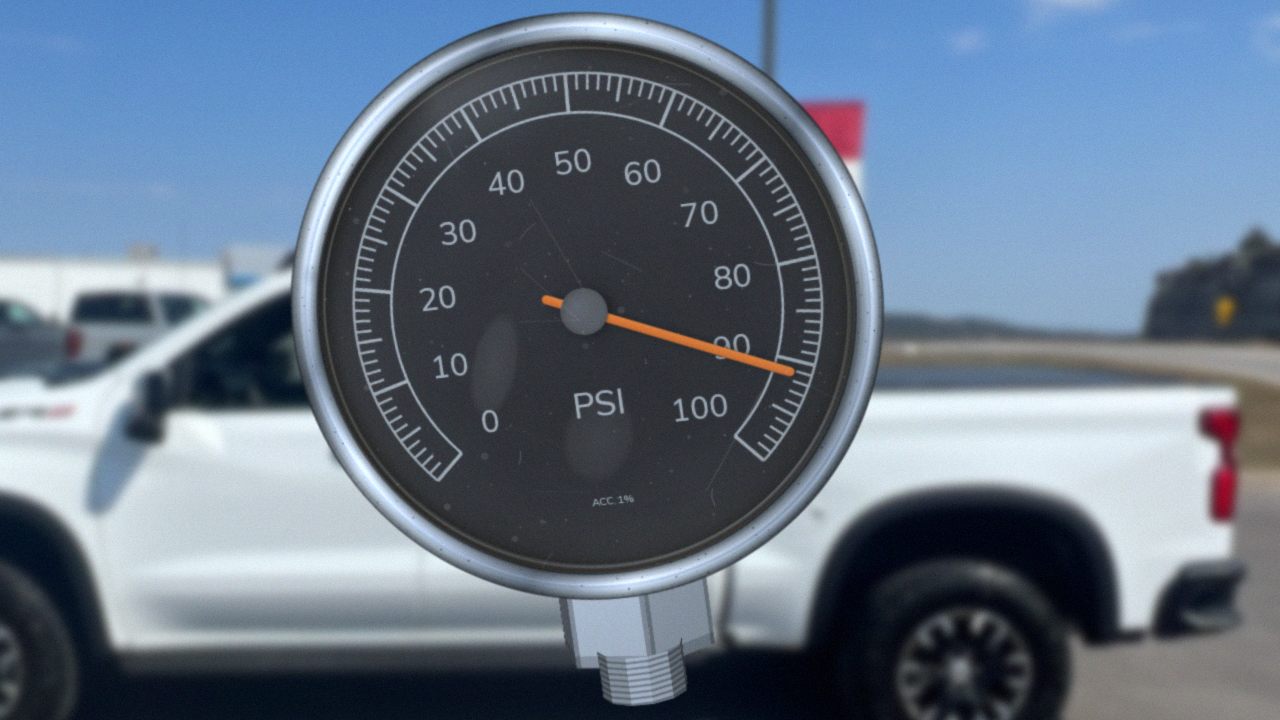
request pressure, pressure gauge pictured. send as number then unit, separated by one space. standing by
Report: 91 psi
